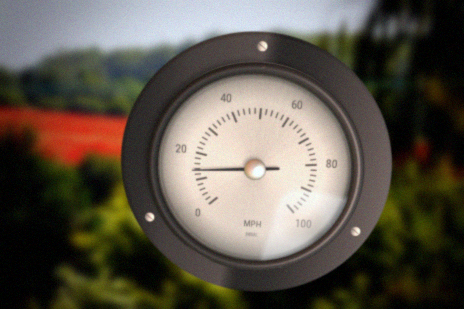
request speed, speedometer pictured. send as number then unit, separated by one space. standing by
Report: 14 mph
